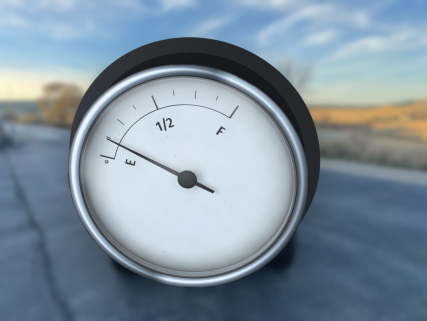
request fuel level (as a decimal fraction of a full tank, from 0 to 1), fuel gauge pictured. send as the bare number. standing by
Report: 0.125
